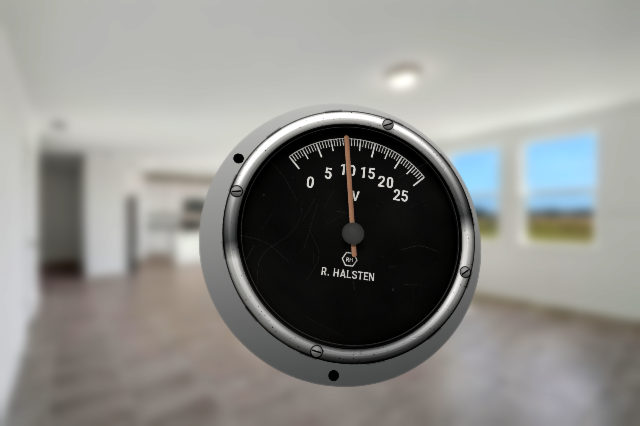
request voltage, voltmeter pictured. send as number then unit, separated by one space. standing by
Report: 10 V
